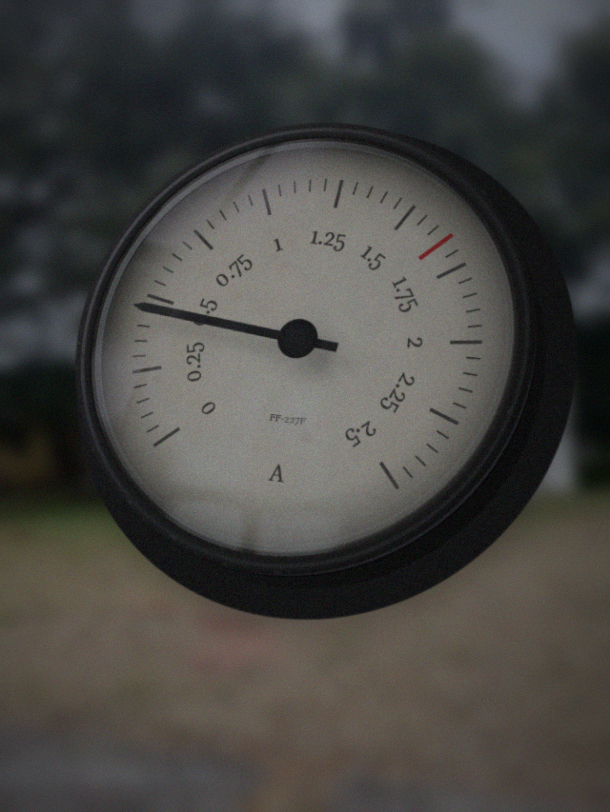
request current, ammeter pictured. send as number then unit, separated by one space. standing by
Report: 0.45 A
